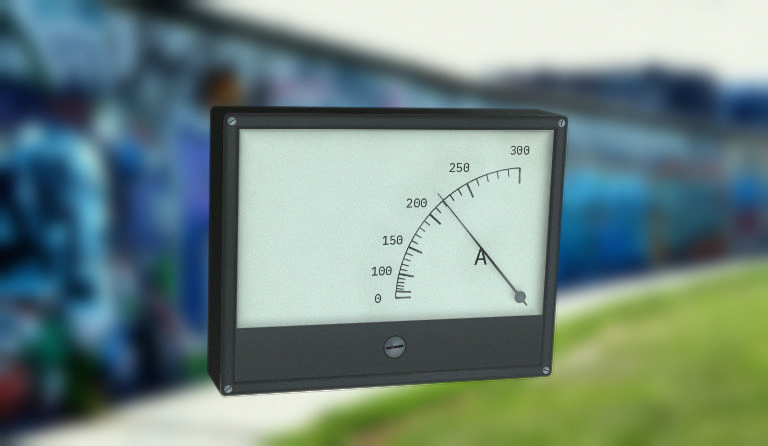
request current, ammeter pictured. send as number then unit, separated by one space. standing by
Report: 220 A
